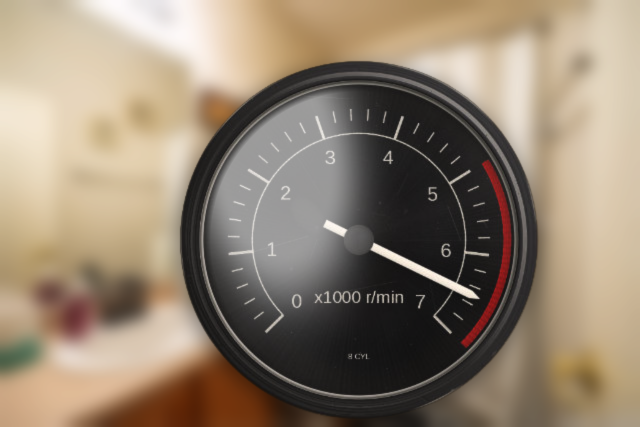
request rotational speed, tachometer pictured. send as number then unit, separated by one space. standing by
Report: 6500 rpm
